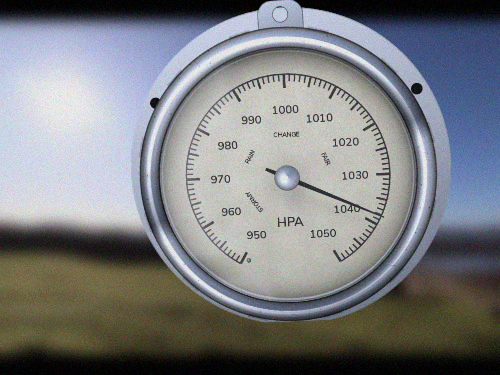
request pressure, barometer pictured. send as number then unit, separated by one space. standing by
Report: 1038 hPa
